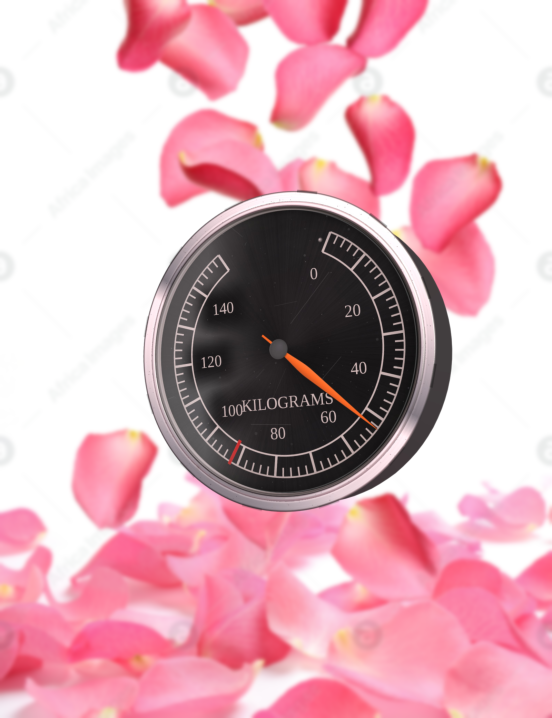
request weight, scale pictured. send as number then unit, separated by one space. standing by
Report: 52 kg
